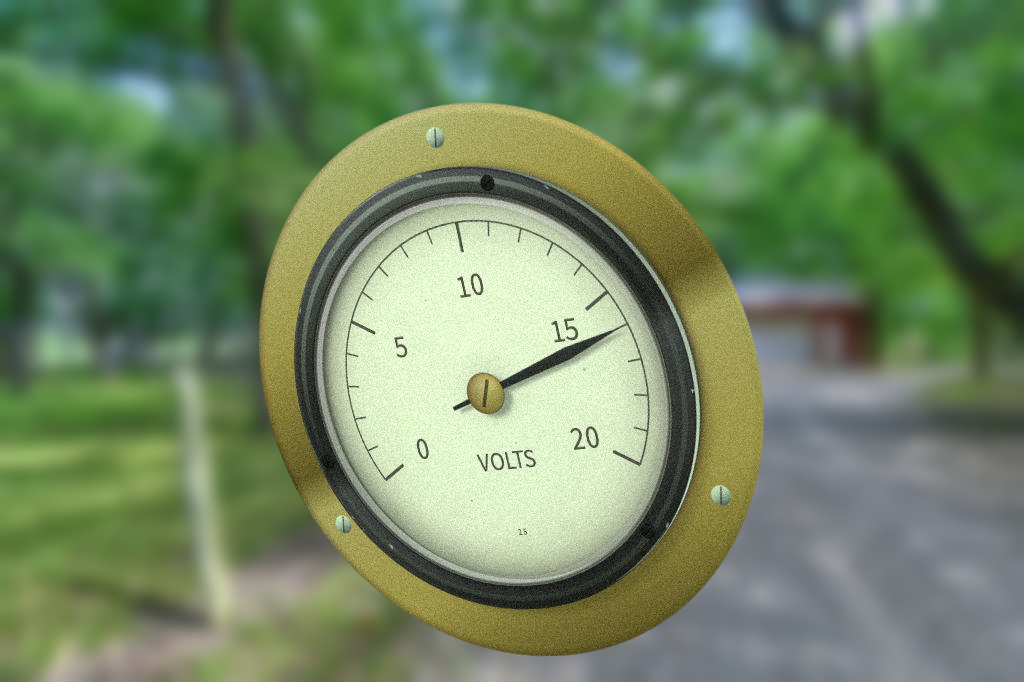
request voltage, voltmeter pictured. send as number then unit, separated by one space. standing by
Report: 16 V
